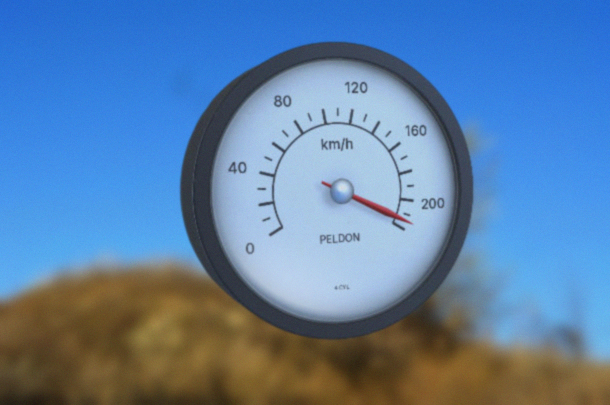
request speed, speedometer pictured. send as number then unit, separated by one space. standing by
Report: 215 km/h
